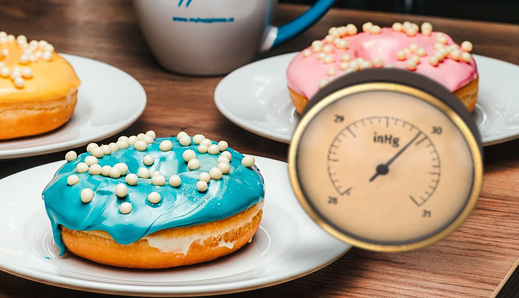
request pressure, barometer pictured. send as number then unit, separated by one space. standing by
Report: 29.9 inHg
